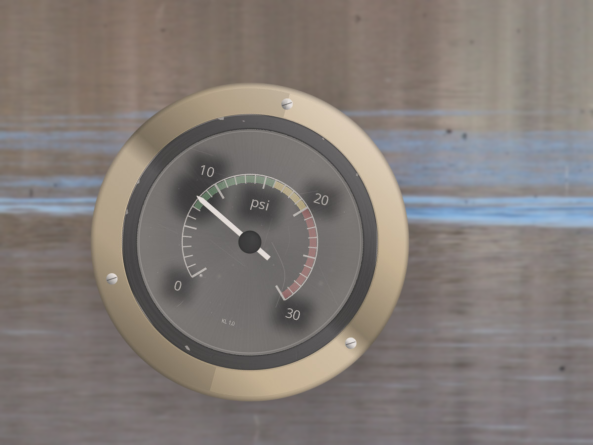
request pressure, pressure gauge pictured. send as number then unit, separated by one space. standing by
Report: 8 psi
